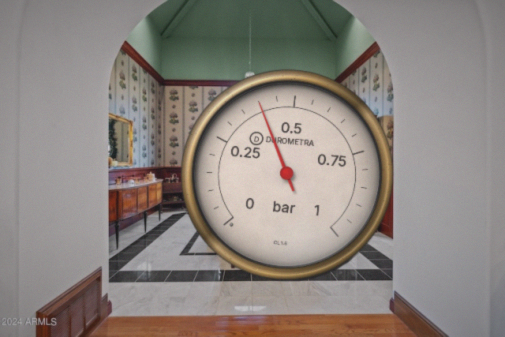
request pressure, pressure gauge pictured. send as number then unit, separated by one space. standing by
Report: 0.4 bar
